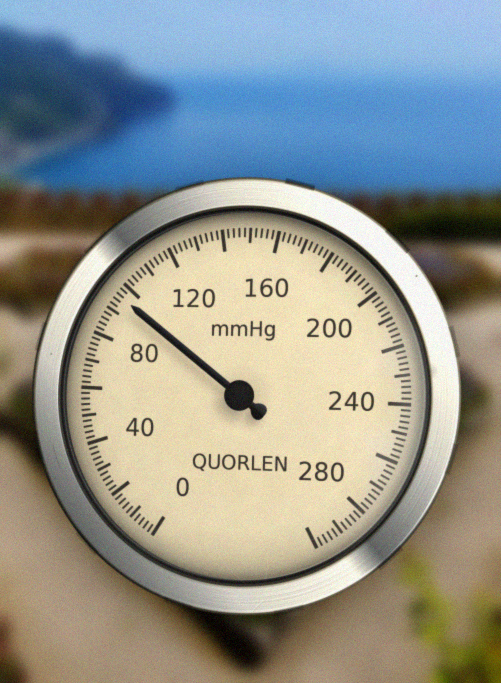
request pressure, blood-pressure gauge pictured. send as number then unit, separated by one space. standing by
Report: 96 mmHg
